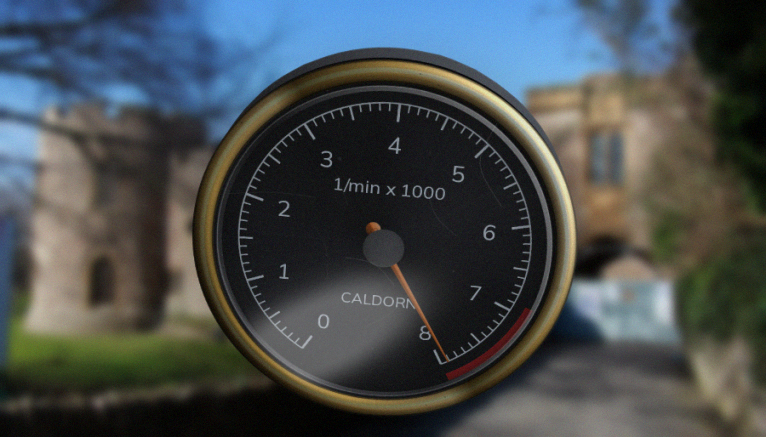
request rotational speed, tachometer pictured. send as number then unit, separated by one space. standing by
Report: 7900 rpm
